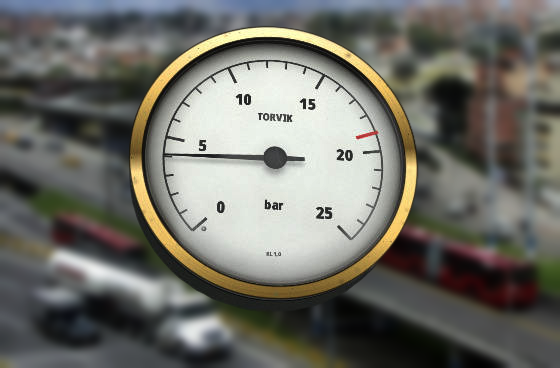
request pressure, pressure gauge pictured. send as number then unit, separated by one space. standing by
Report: 4 bar
